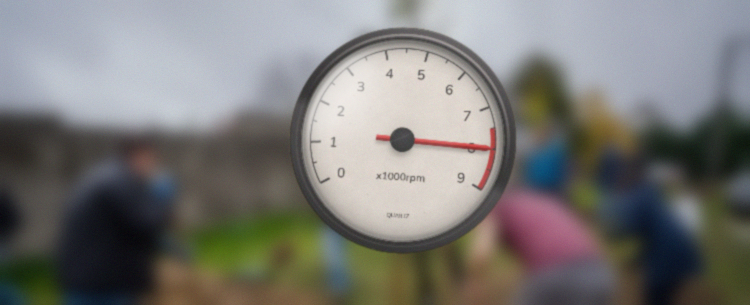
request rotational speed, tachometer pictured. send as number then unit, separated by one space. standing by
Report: 8000 rpm
